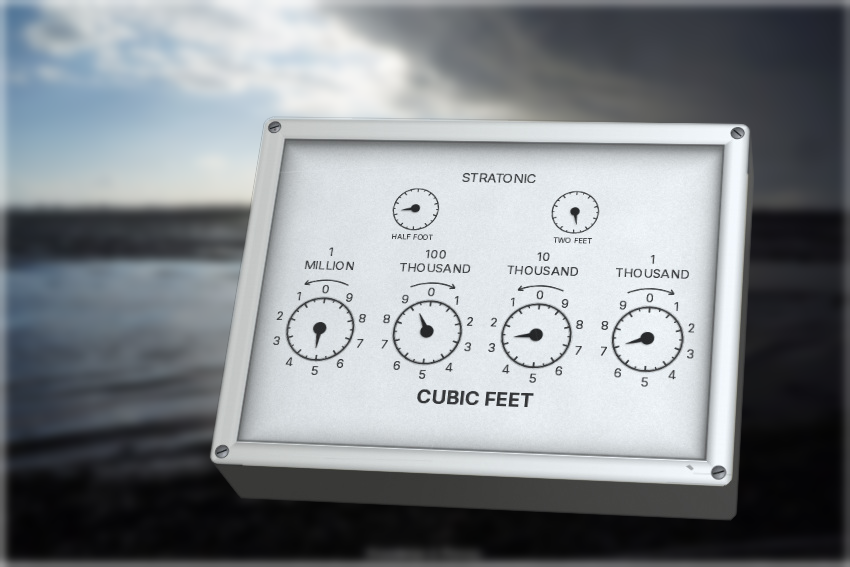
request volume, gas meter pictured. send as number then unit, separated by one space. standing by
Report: 492700 ft³
